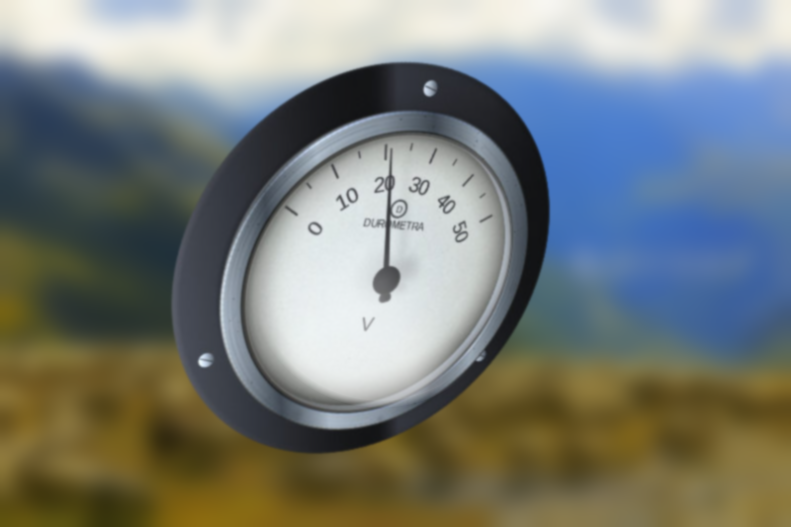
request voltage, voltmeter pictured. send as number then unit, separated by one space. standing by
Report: 20 V
